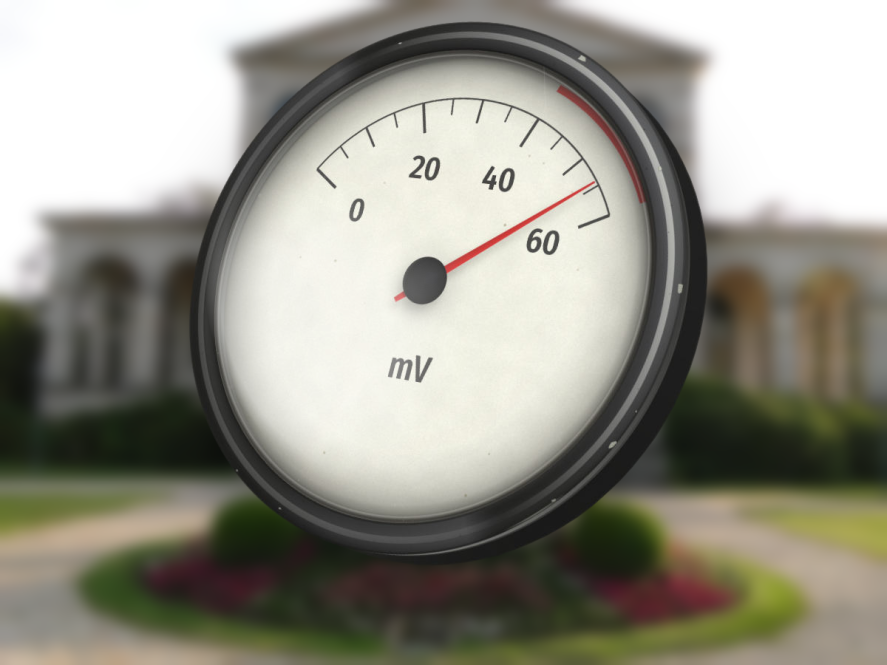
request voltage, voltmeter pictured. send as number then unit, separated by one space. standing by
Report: 55 mV
